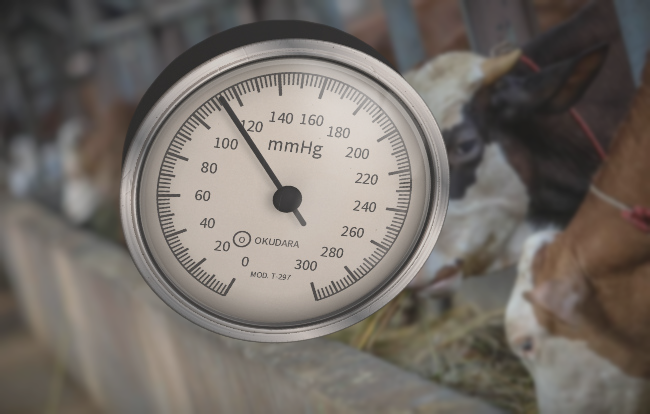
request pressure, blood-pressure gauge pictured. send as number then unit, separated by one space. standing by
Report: 114 mmHg
